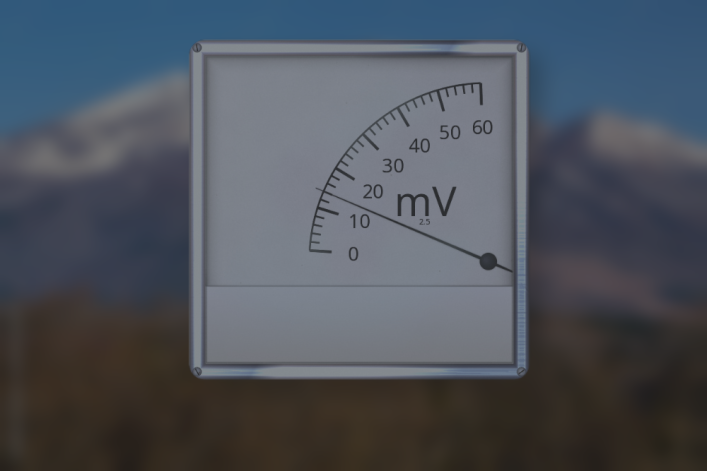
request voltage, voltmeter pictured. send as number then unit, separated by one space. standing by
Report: 14 mV
